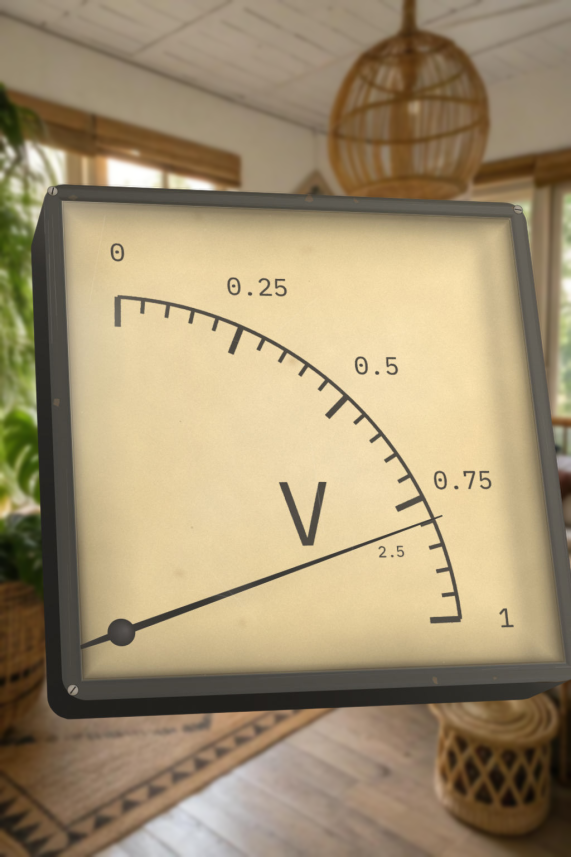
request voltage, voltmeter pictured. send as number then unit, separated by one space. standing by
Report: 0.8 V
